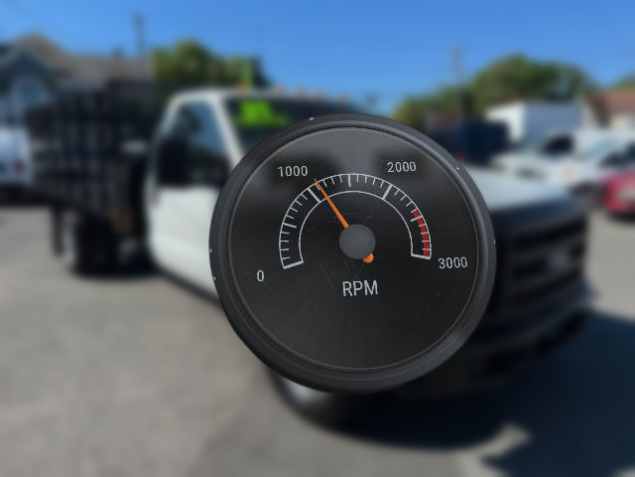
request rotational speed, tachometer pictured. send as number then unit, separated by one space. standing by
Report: 1100 rpm
